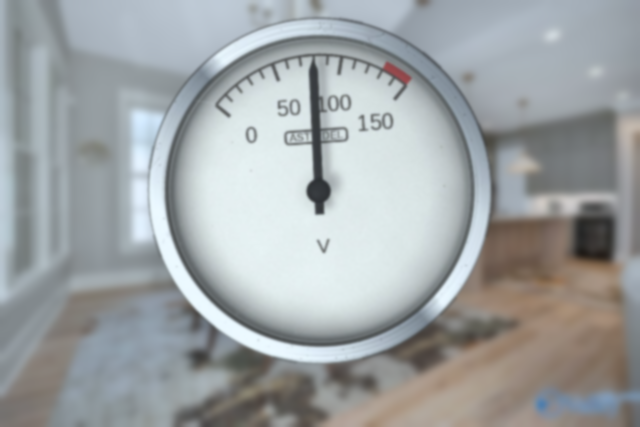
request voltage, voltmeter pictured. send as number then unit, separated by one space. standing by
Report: 80 V
